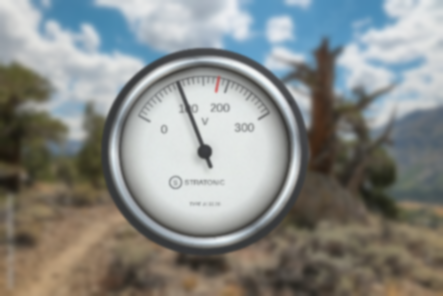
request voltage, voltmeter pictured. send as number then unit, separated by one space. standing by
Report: 100 V
